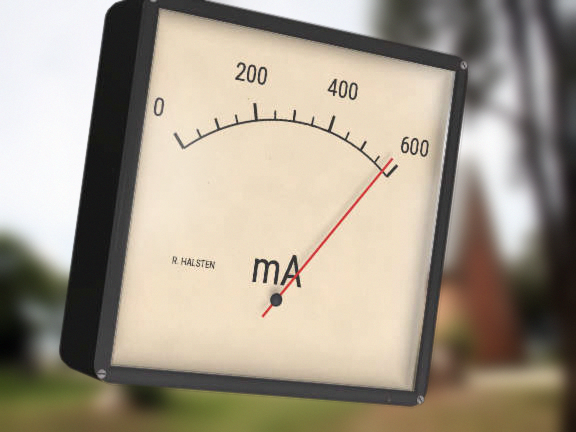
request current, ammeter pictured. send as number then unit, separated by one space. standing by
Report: 575 mA
